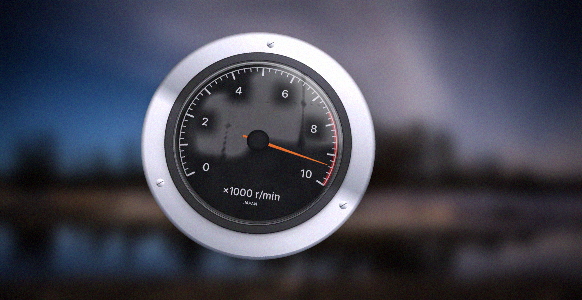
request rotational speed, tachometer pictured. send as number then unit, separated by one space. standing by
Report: 9400 rpm
